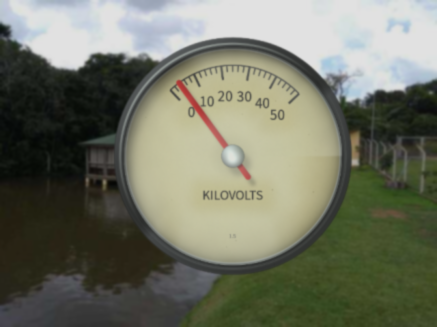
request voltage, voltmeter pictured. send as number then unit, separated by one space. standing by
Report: 4 kV
